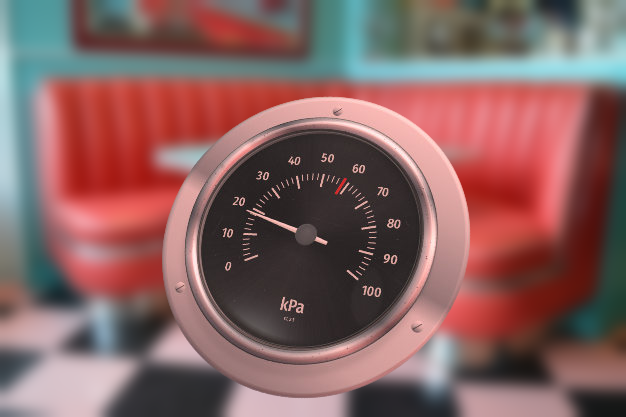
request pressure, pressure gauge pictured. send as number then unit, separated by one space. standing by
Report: 18 kPa
